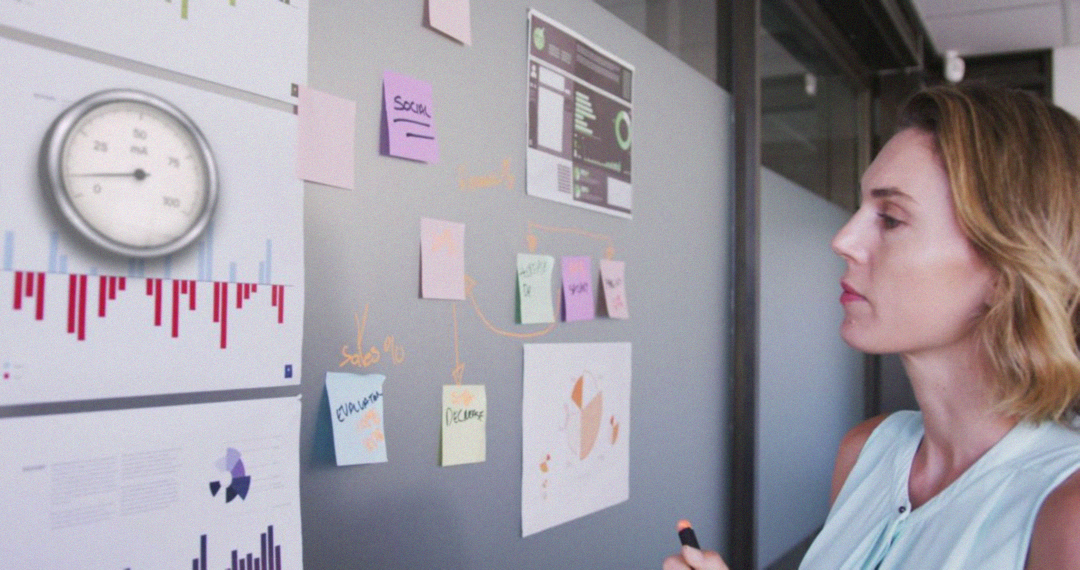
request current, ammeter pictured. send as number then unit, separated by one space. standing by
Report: 7.5 mA
